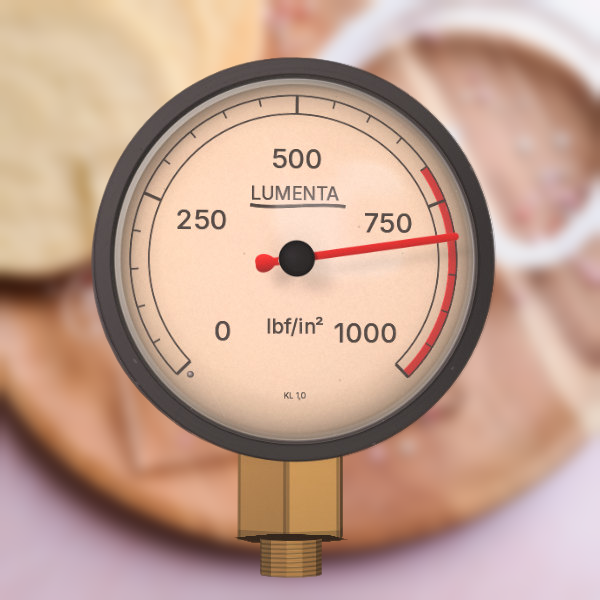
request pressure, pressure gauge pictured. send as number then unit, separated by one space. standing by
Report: 800 psi
